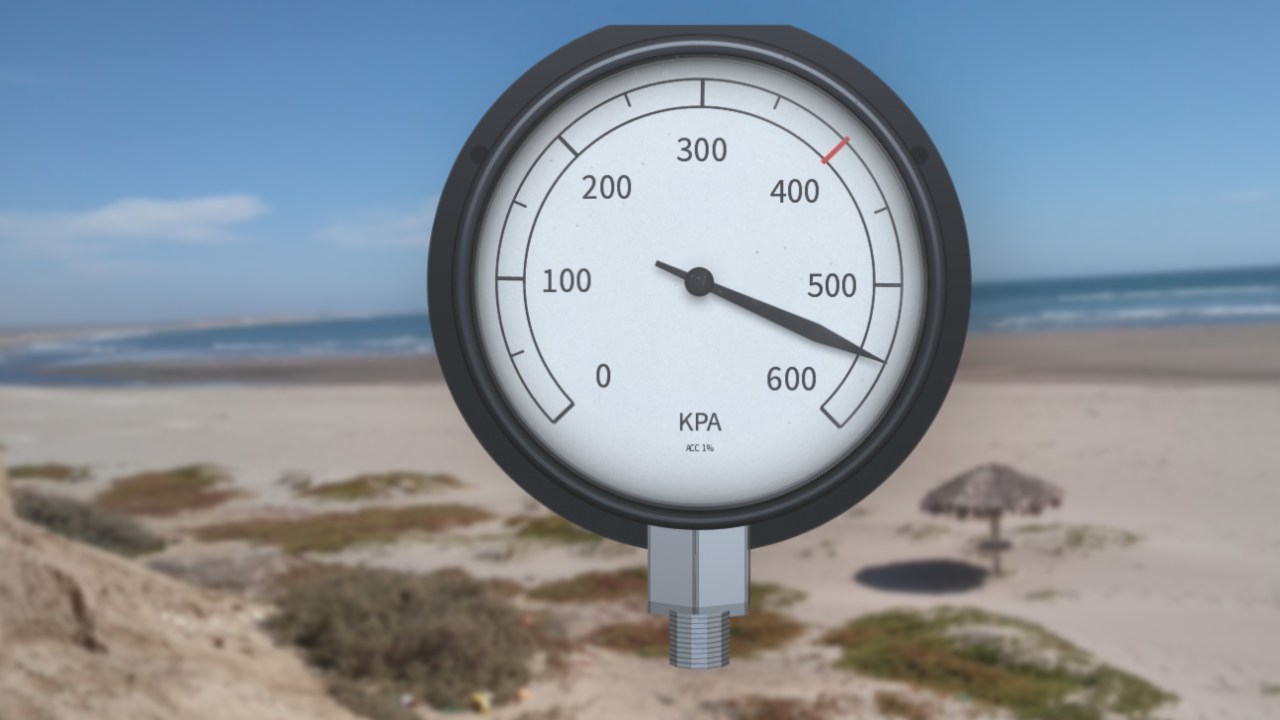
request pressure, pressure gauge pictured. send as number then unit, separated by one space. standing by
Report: 550 kPa
